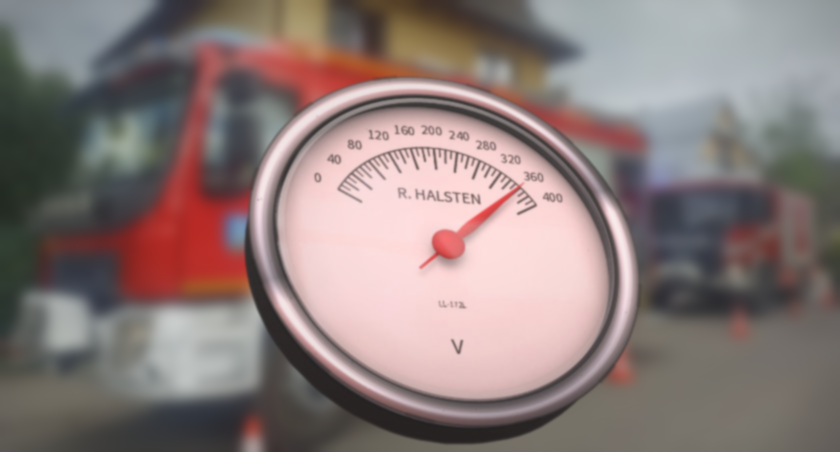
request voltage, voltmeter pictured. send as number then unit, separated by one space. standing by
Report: 360 V
